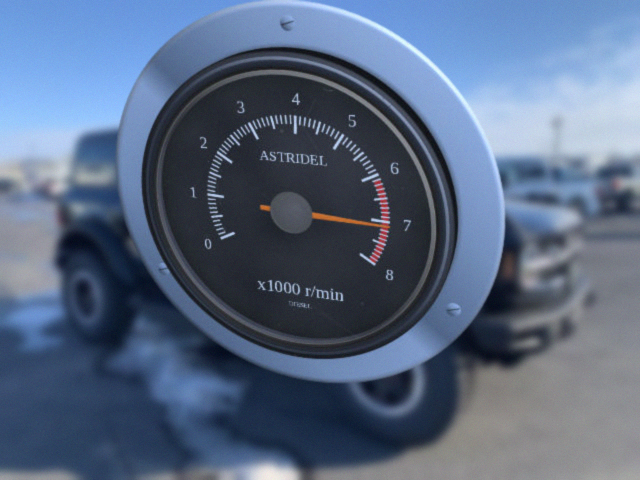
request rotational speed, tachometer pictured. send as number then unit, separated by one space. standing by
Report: 7000 rpm
